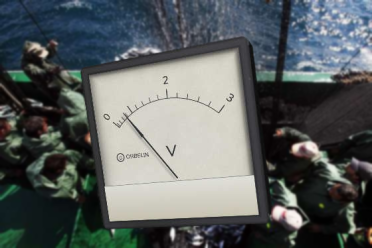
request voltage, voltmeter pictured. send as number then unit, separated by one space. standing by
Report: 0.8 V
